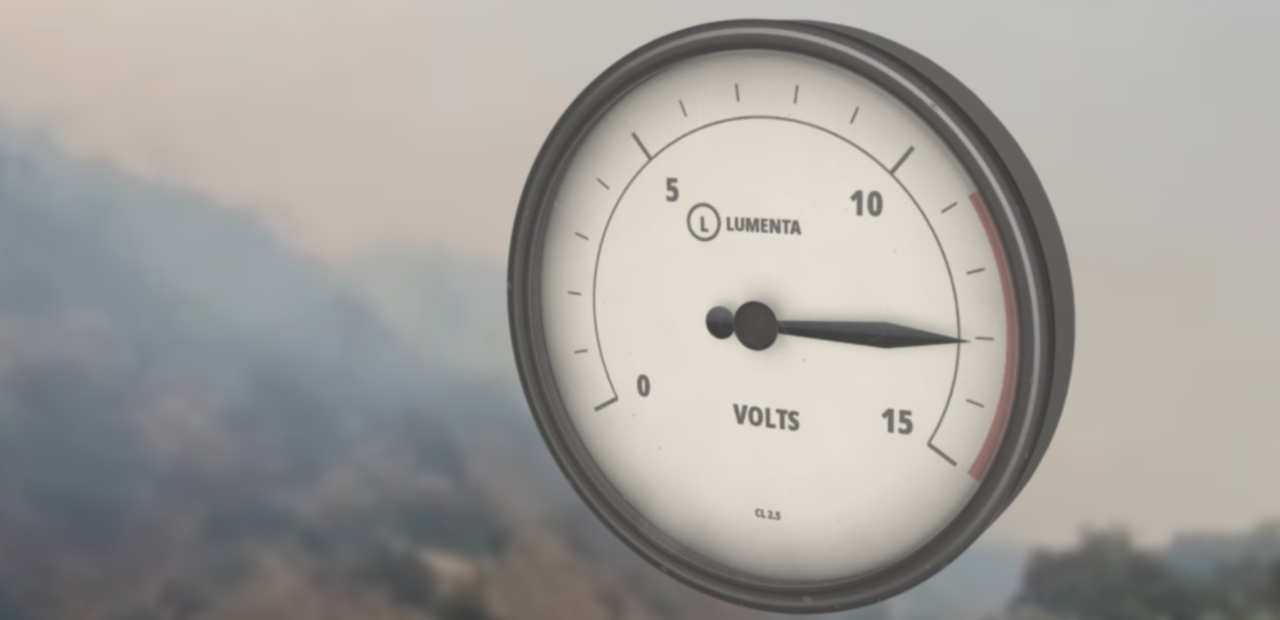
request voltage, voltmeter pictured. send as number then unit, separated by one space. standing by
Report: 13 V
